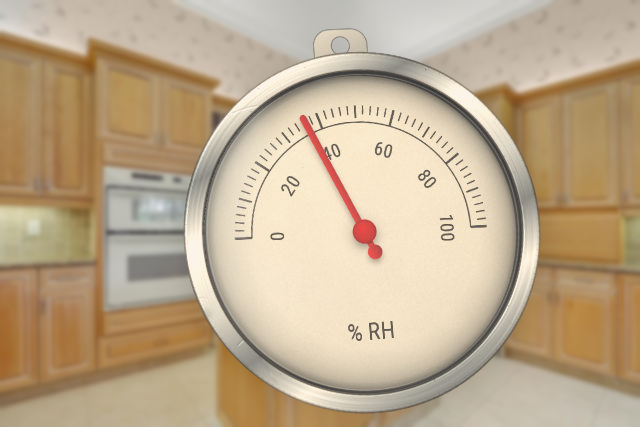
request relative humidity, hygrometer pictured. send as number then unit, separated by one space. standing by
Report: 36 %
